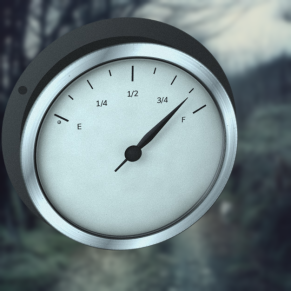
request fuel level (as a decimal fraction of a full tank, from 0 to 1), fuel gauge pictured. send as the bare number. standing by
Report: 0.875
